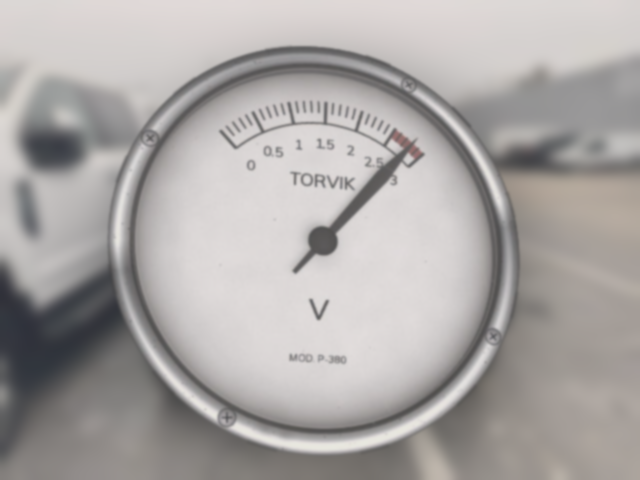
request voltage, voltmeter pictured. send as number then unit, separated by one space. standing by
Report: 2.8 V
